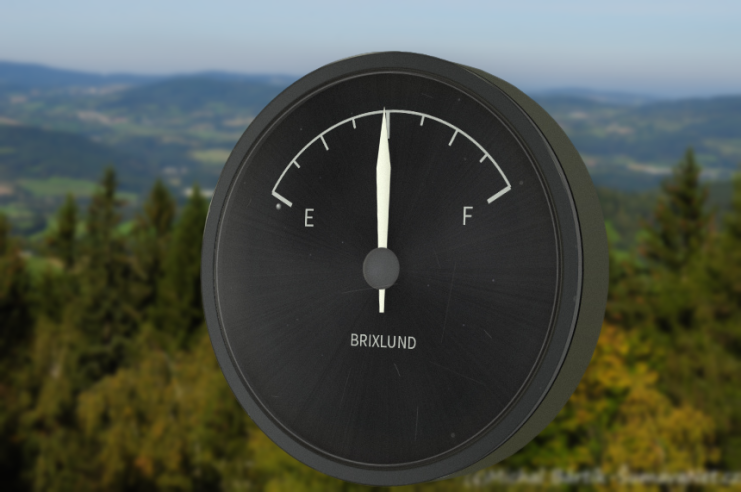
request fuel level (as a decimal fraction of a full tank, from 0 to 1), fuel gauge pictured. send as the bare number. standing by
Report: 0.5
